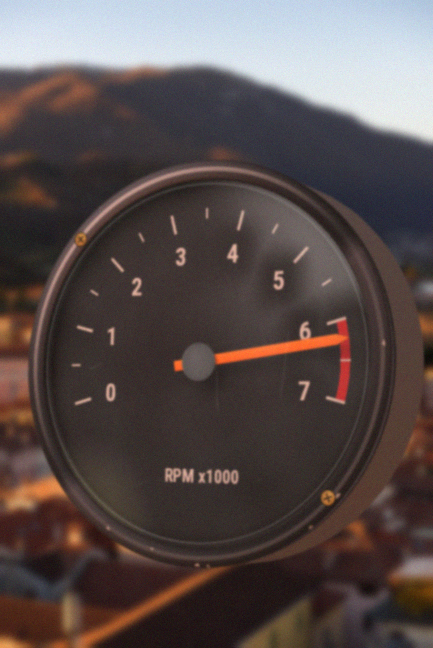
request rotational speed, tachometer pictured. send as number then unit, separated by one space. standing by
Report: 6250 rpm
